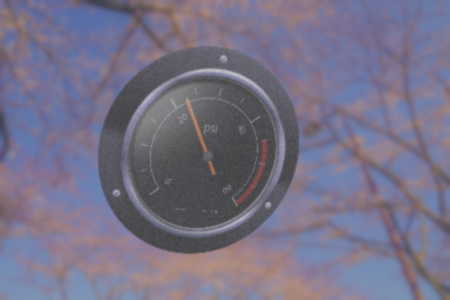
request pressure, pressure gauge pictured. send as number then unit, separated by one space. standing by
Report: 22.5 psi
